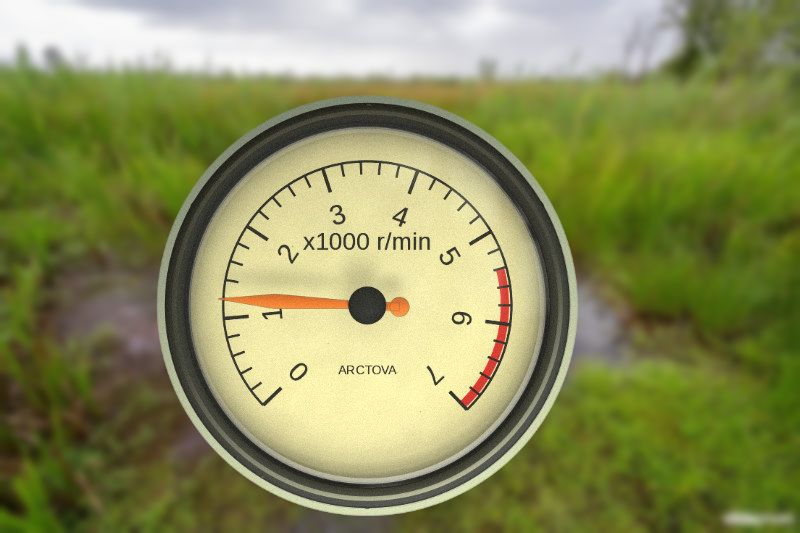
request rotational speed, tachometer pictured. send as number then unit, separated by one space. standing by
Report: 1200 rpm
